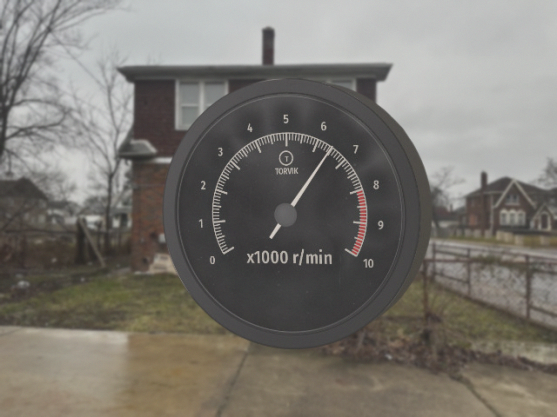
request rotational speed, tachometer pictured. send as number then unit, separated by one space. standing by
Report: 6500 rpm
